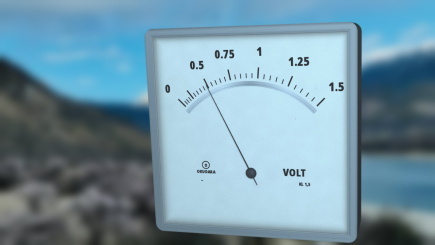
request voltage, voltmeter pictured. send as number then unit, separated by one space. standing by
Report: 0.5 V
